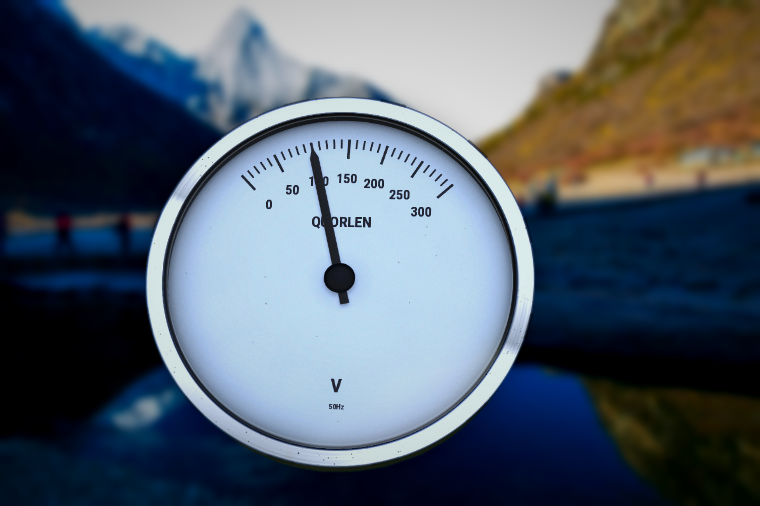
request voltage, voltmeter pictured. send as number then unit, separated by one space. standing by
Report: 100 V
